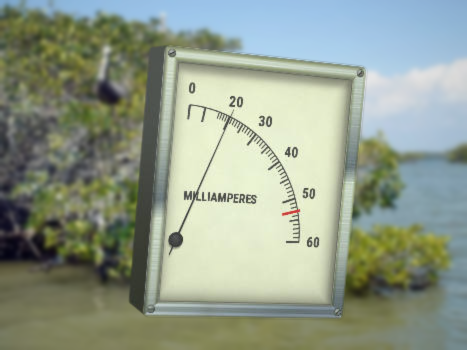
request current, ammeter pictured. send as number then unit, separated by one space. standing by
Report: 20 mA
